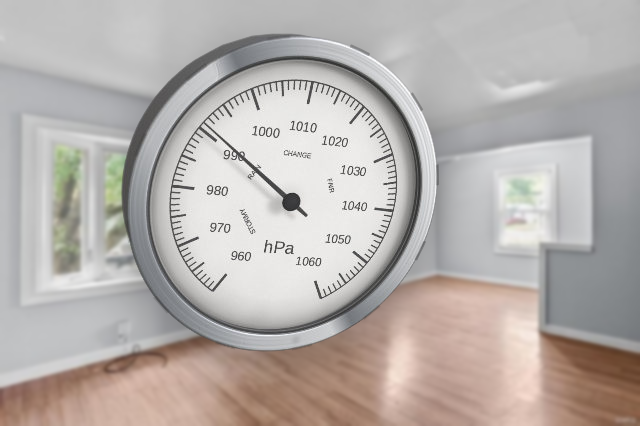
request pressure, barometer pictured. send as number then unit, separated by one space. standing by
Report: 991 hPa
